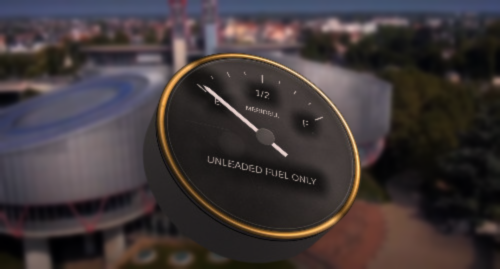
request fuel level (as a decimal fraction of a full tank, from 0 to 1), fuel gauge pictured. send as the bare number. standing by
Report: 0
